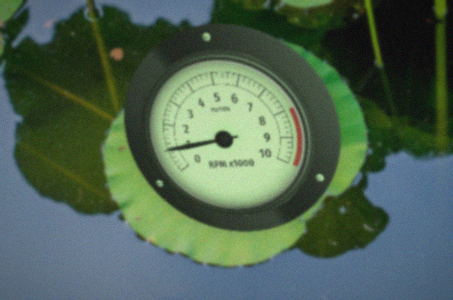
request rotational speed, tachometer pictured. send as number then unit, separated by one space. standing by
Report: 1000 rpm
